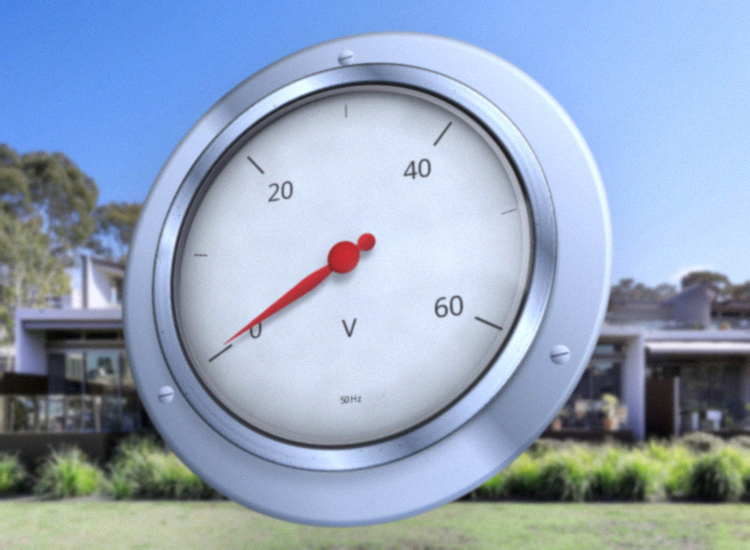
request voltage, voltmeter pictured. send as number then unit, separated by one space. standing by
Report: 0 V
